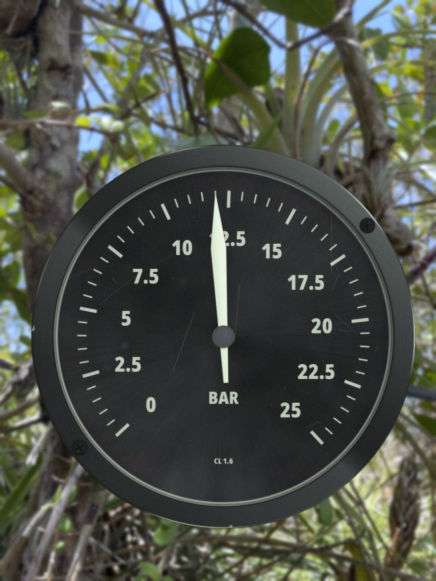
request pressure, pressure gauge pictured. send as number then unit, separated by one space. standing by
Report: 12 bar
